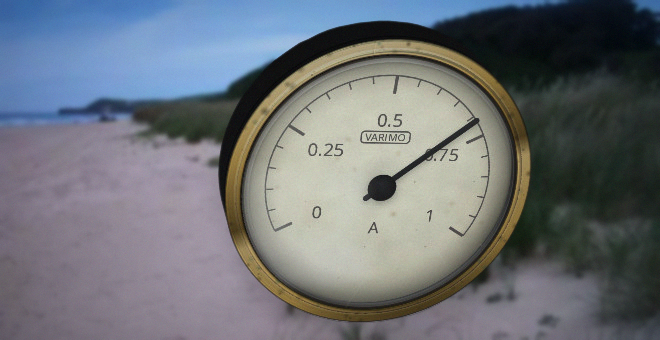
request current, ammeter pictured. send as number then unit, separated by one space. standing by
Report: 0.7 A
